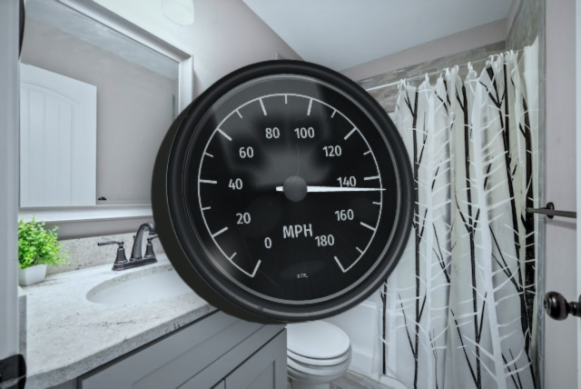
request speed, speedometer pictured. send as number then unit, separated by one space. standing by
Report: 145 mph
